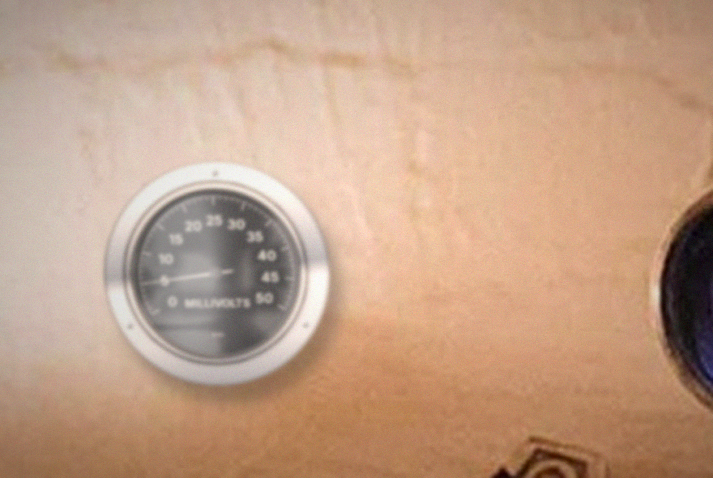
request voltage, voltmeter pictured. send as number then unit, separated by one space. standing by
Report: 5 mV
